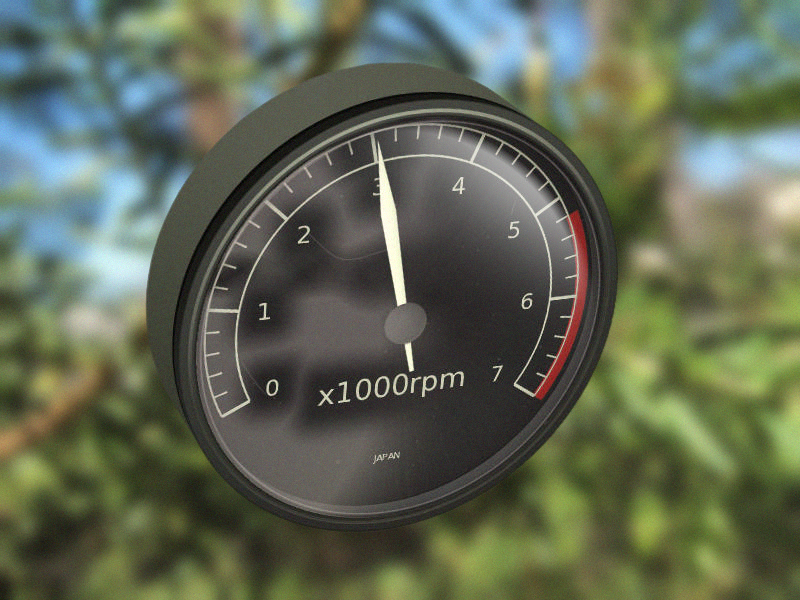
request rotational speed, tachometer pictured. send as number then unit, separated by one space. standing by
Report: 3000 rpm
